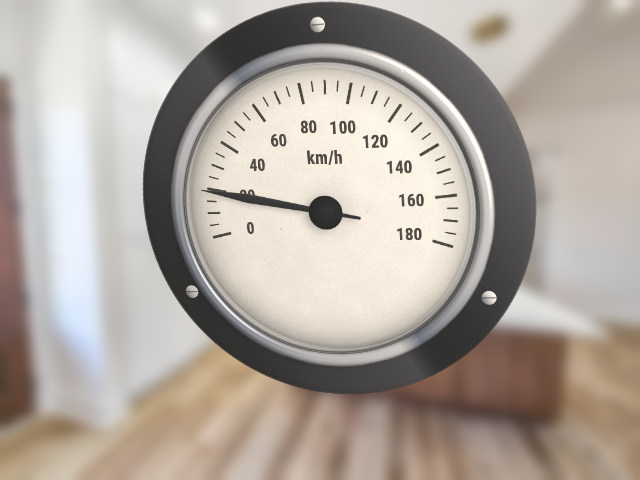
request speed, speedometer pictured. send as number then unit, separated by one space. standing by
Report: 20 km/h
